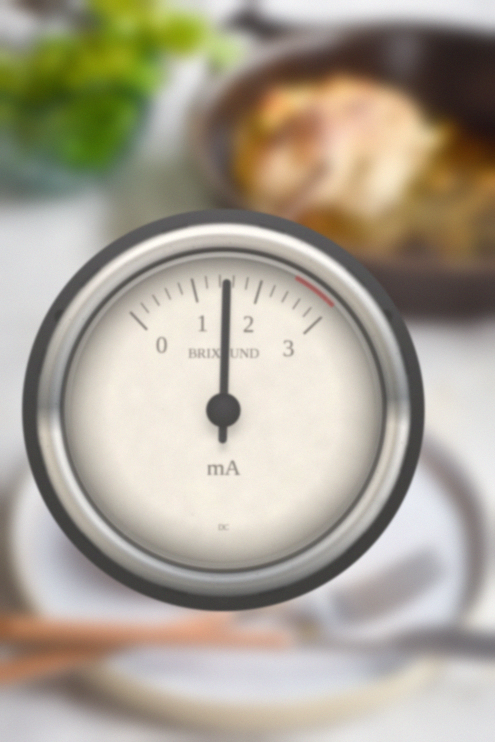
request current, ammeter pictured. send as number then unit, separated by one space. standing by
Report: 1.5 mA
